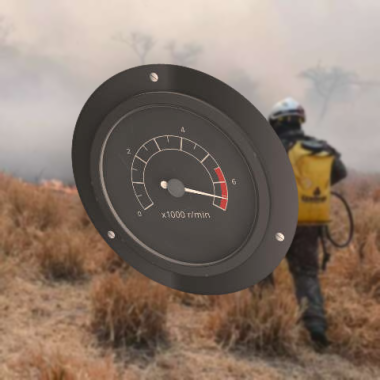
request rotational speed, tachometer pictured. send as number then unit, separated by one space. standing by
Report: 6500 rpm
